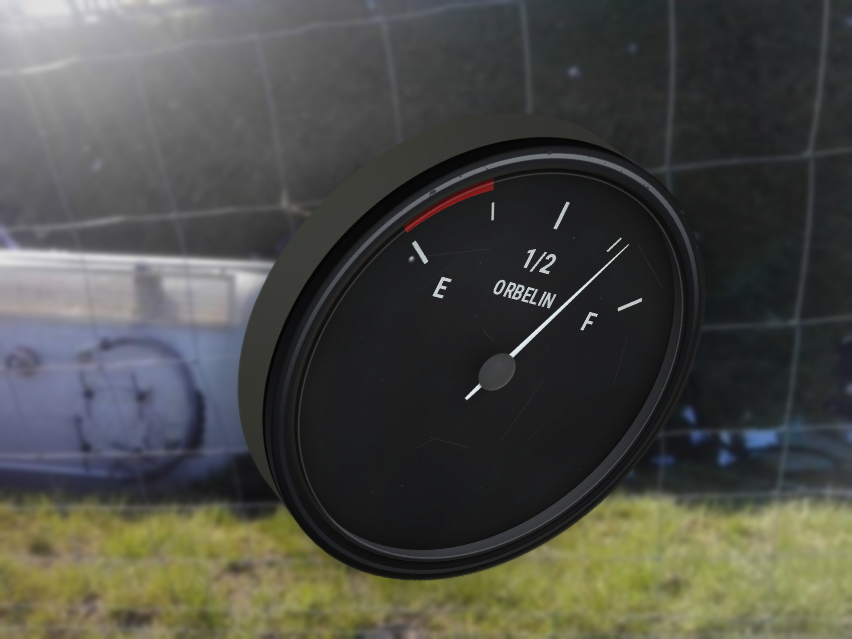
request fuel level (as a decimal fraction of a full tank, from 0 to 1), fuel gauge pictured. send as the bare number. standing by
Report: 0.75
